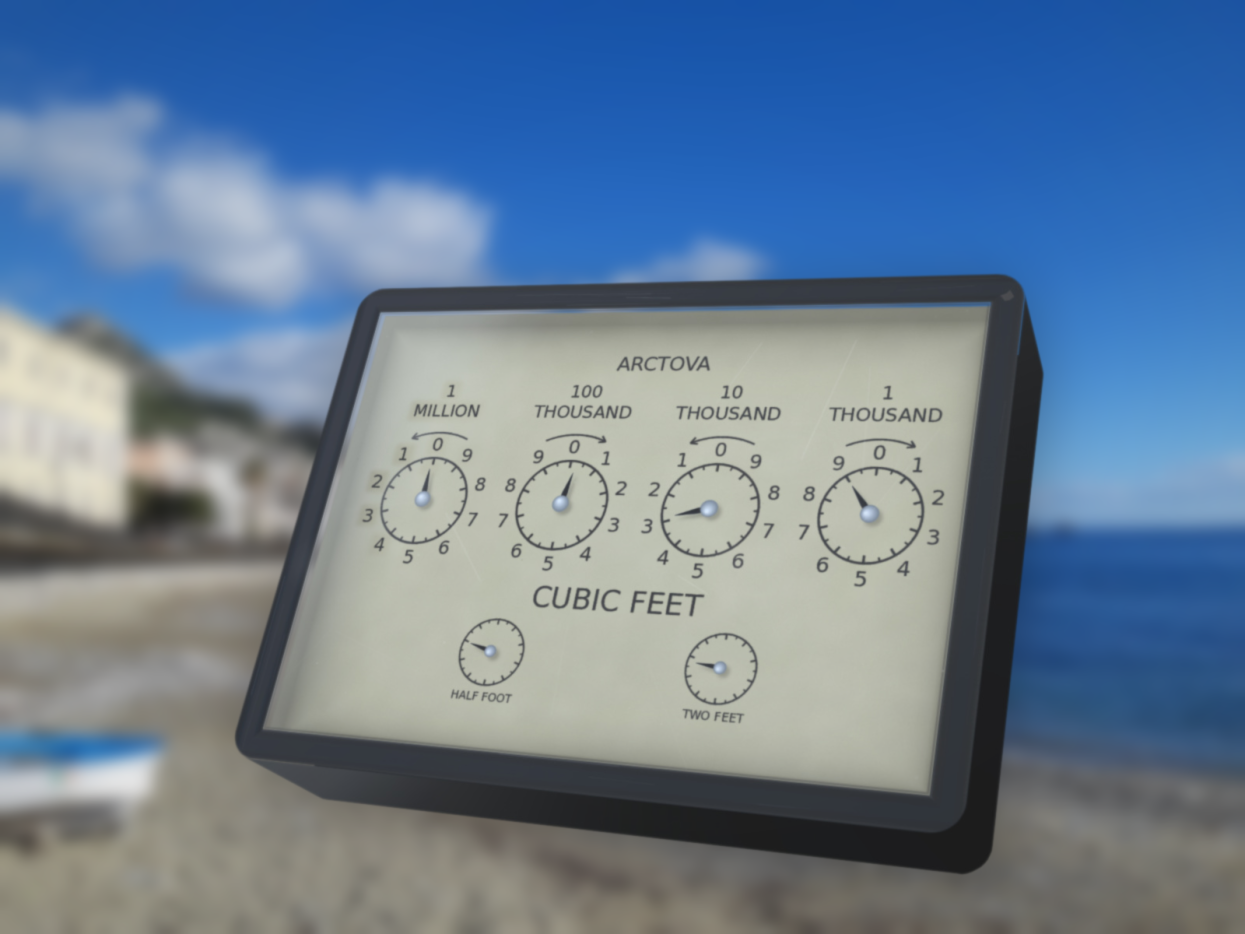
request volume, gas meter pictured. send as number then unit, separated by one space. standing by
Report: 2900 ft³
